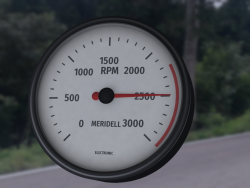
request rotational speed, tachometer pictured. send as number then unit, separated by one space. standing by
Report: 2500 rpm
